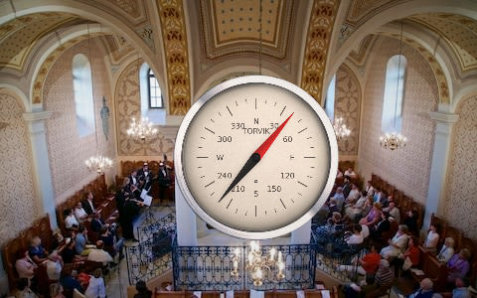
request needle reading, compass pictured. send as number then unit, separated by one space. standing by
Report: 40 °
